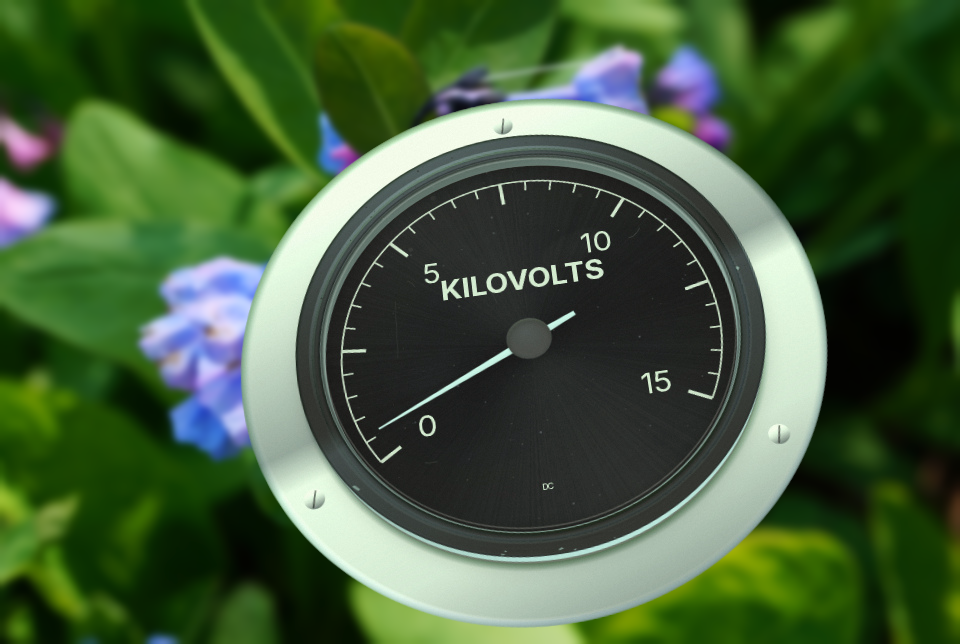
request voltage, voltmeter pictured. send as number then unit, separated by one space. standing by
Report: 0.5 kV
